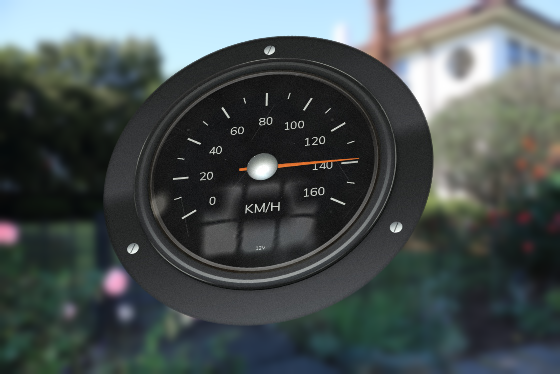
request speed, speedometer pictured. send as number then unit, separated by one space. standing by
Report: 140 km/h
